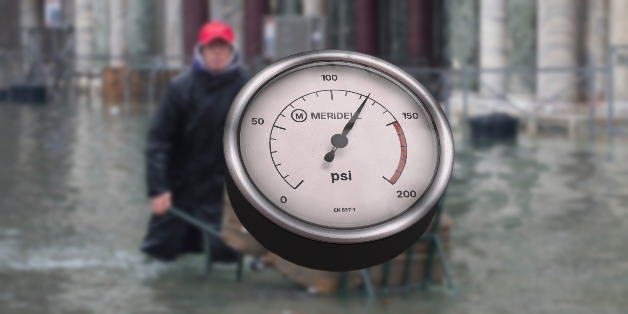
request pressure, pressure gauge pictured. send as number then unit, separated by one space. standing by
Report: 125 psi
